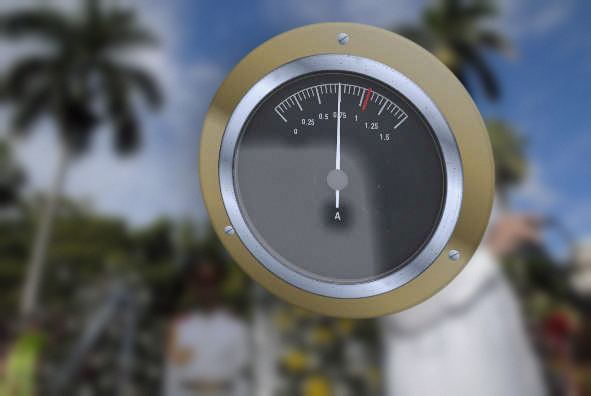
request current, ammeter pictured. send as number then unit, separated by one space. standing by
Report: 0.75 A
